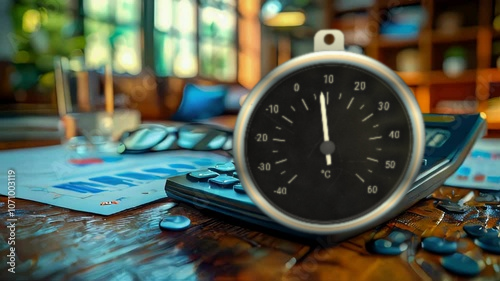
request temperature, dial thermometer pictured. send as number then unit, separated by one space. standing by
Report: 7.5 °C
